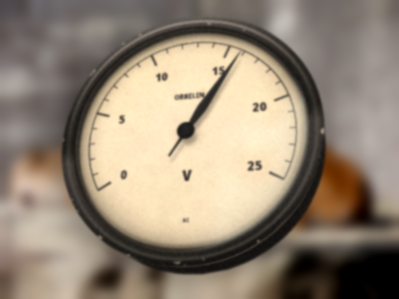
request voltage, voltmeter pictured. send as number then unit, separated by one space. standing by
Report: 16 V
